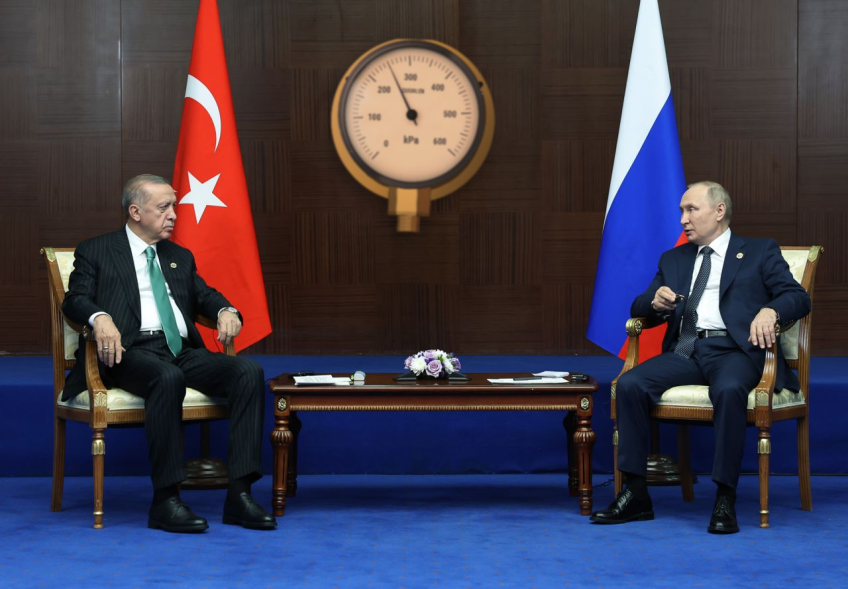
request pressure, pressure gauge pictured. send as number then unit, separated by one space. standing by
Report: 250 kPa
